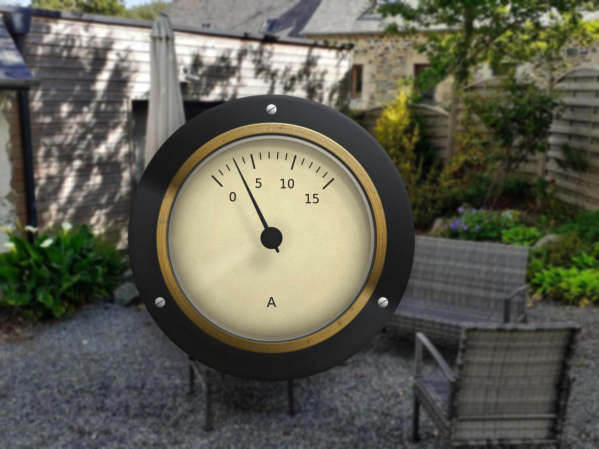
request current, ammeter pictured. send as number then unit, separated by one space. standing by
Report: 3 A
